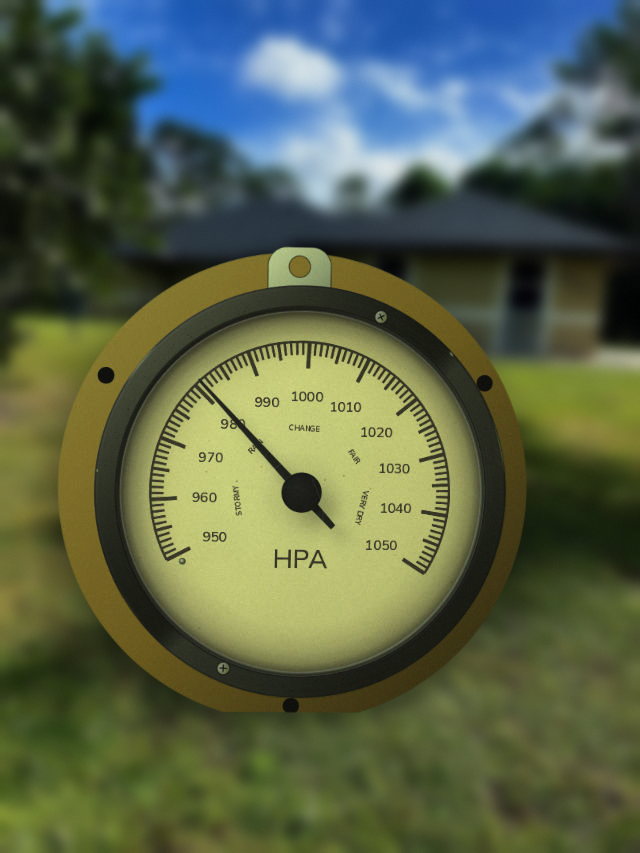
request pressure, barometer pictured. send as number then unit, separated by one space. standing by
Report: 981 hPa
